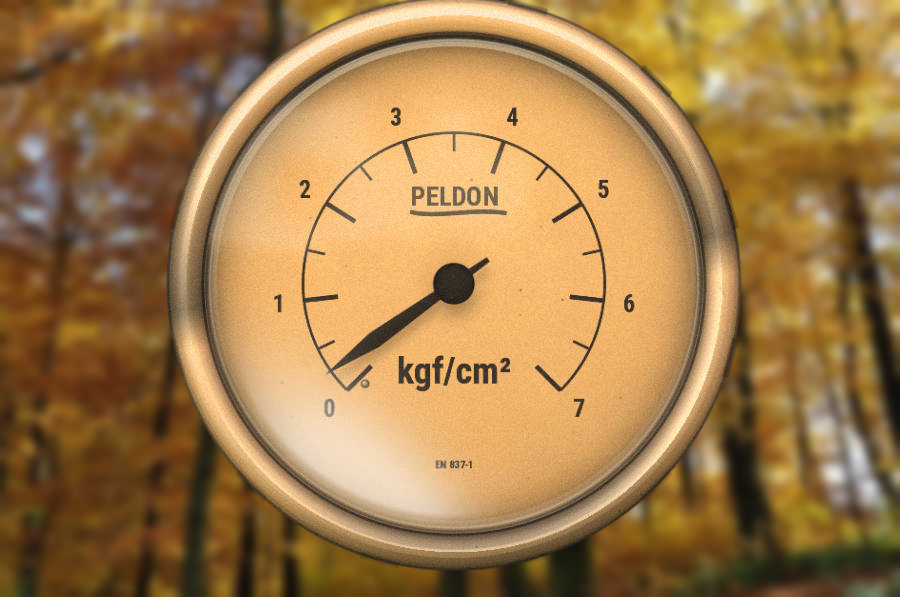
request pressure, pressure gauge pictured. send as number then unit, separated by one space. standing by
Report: 0.25 kg/cm²
